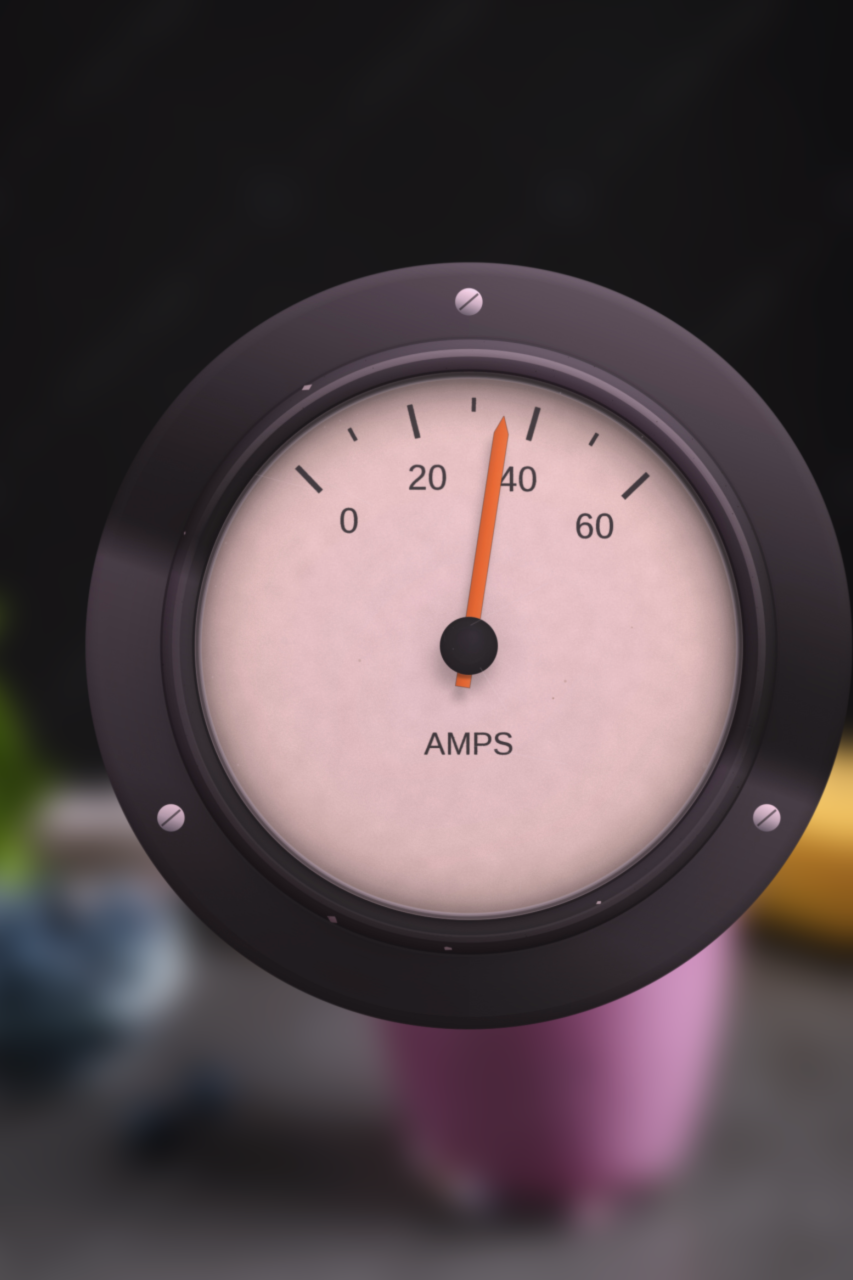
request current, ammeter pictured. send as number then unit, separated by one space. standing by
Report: 35 A
